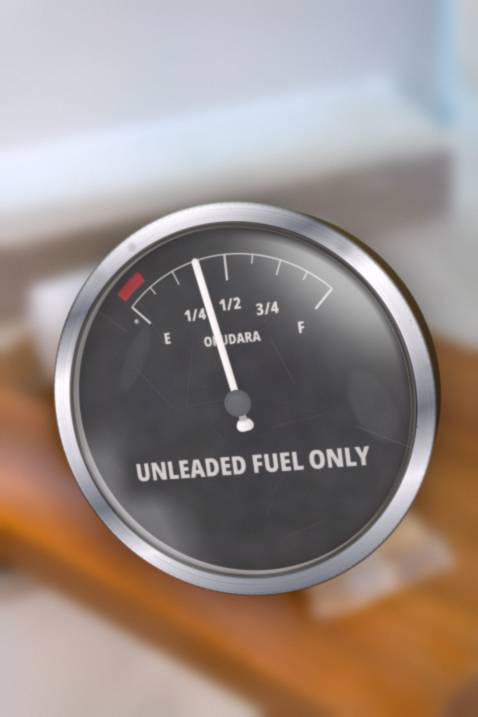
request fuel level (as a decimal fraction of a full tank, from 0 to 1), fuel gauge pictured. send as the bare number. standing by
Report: 0.375
